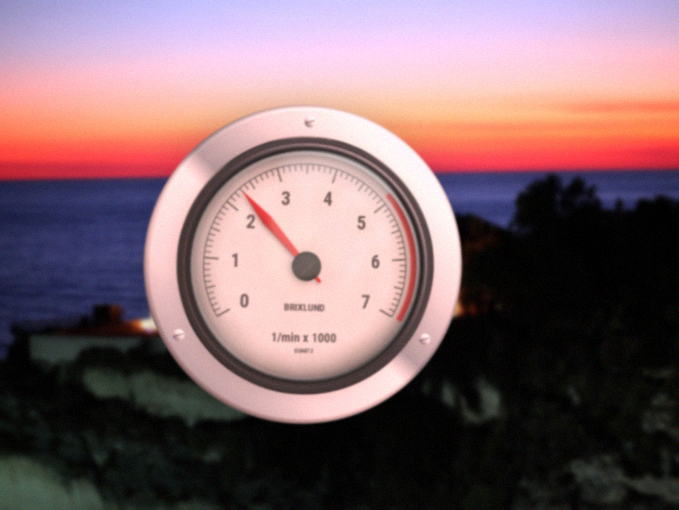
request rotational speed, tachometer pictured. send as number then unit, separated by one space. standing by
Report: 2300 rpm
